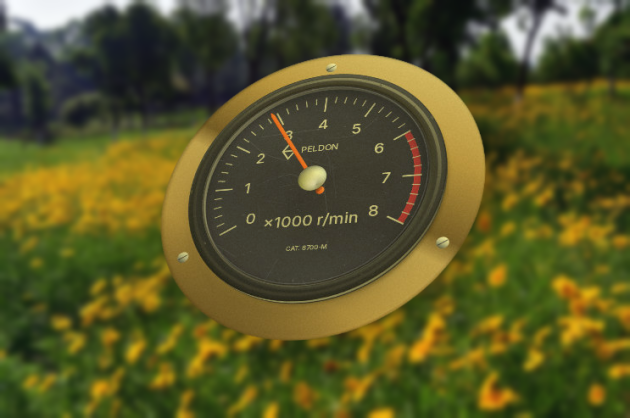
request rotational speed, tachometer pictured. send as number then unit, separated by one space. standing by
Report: 2900 rpm
